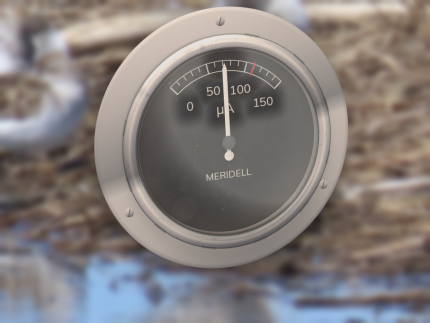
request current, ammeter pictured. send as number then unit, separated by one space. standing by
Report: 70 µA
